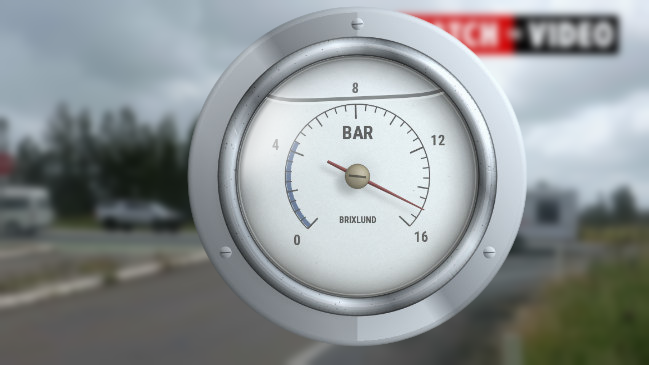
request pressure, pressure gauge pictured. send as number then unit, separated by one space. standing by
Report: 15 bar
